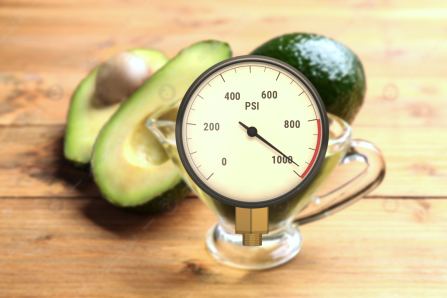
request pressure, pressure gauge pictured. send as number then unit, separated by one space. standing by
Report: 975 psi
